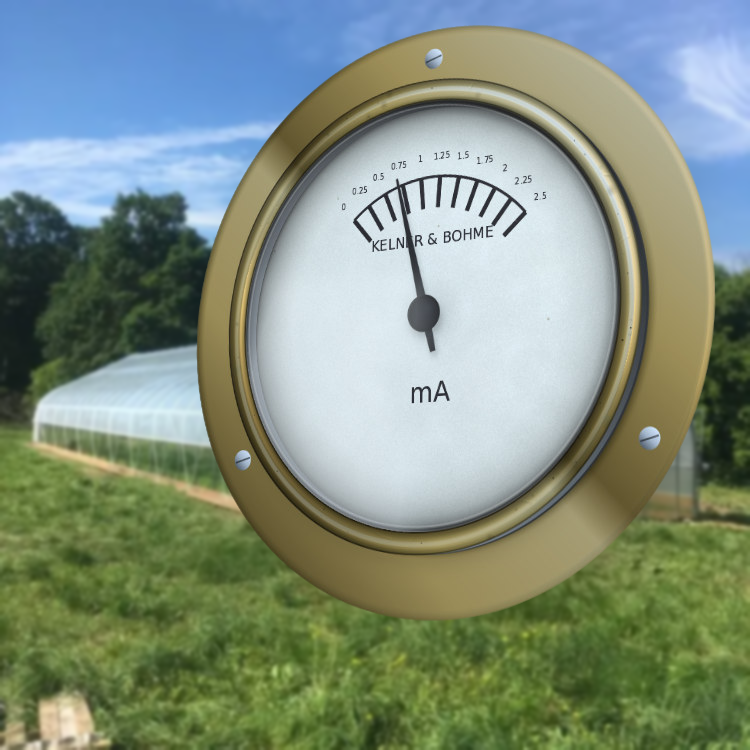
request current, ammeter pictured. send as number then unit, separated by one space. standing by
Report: 0.75 mA
